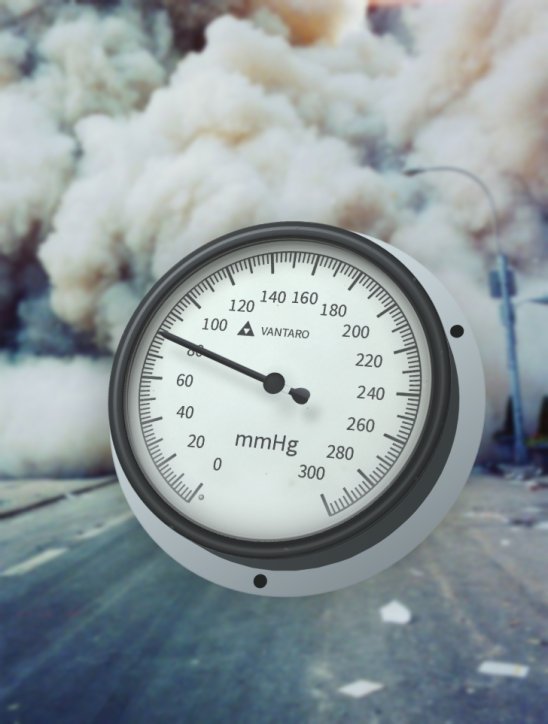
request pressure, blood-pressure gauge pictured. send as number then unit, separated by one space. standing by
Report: 80 mmHg
